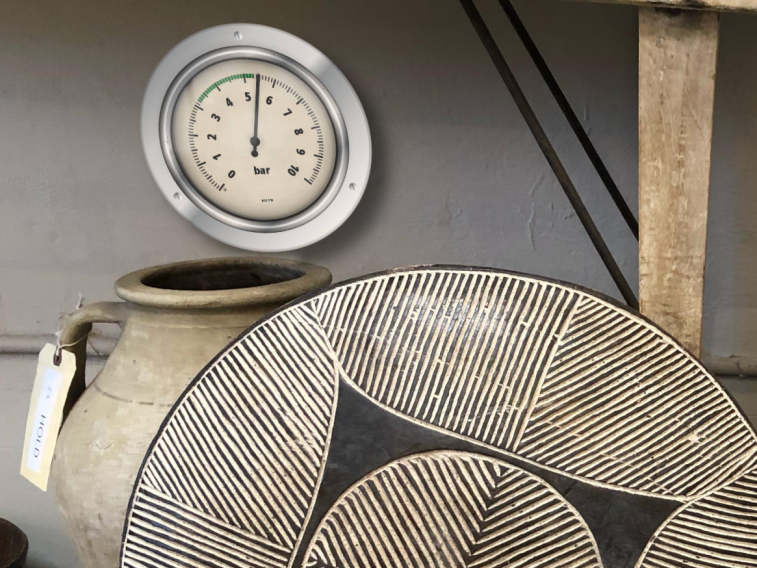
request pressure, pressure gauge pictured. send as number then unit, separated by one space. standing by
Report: 5.5 bar
